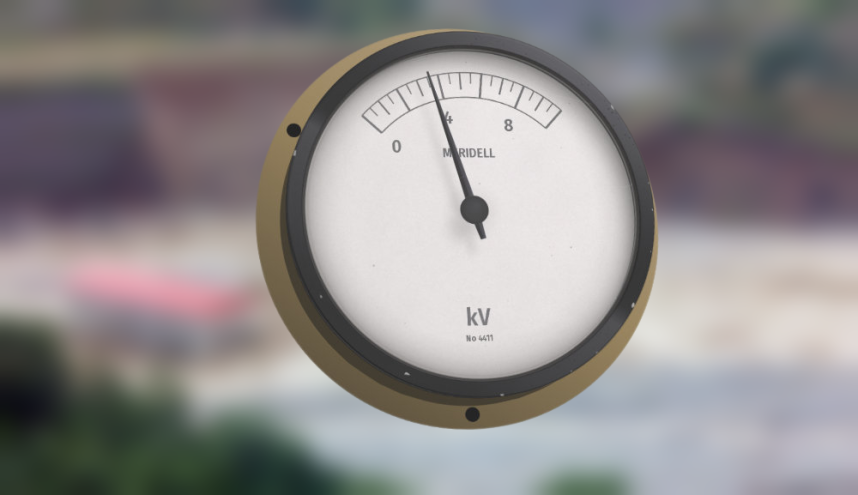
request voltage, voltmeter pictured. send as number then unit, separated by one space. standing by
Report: 3.5 kV
